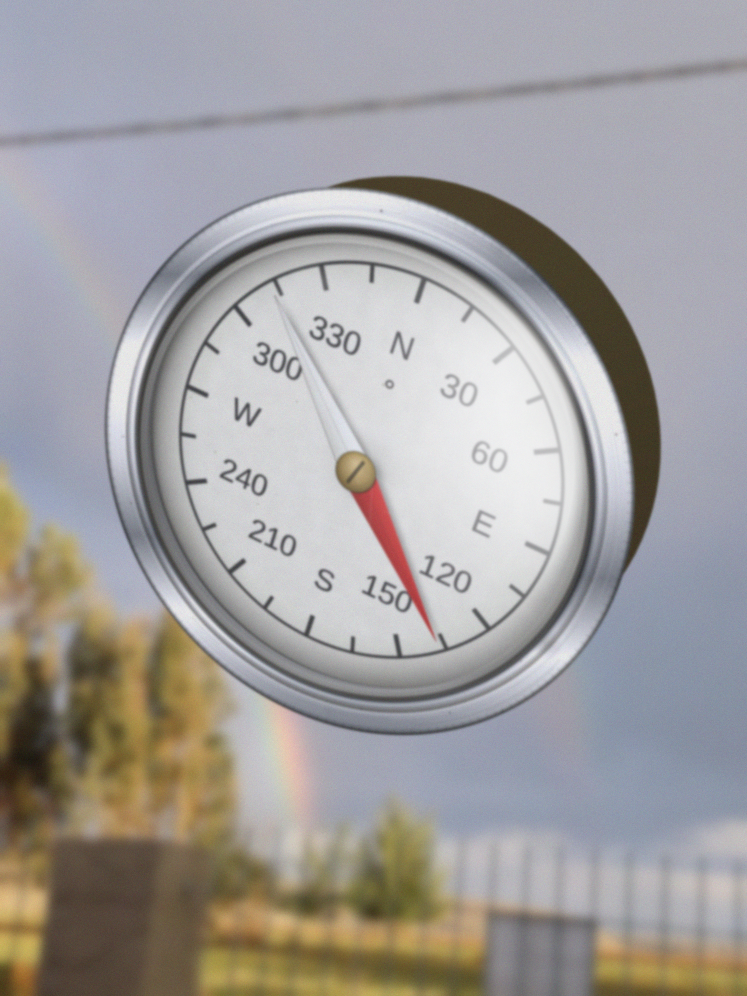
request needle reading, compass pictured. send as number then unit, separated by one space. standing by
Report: 135 °
